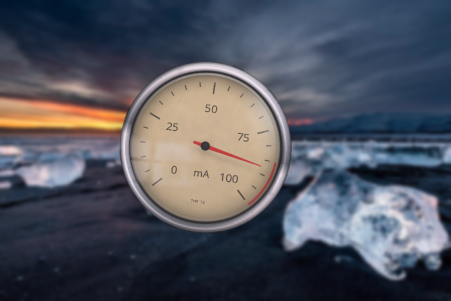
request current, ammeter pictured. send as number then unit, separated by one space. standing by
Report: 87.5 mA
